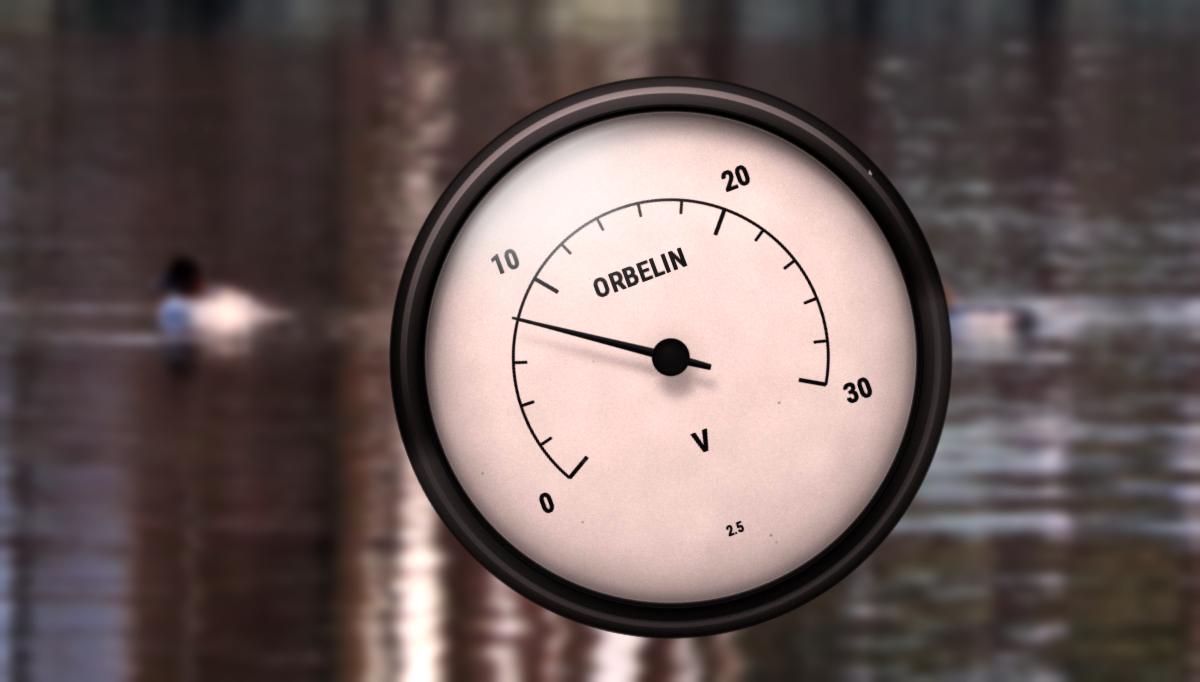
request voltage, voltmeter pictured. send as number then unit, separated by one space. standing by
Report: 8 V
